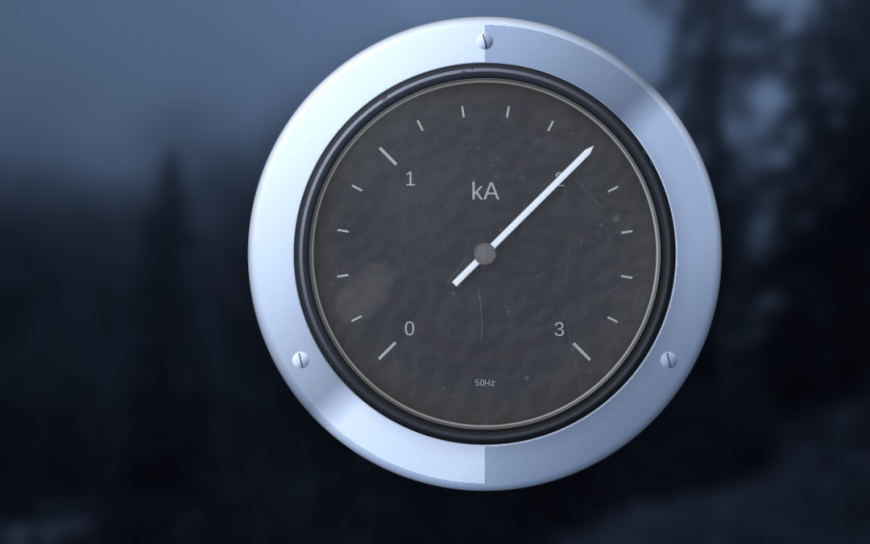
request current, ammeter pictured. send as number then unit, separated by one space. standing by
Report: 2 kA
